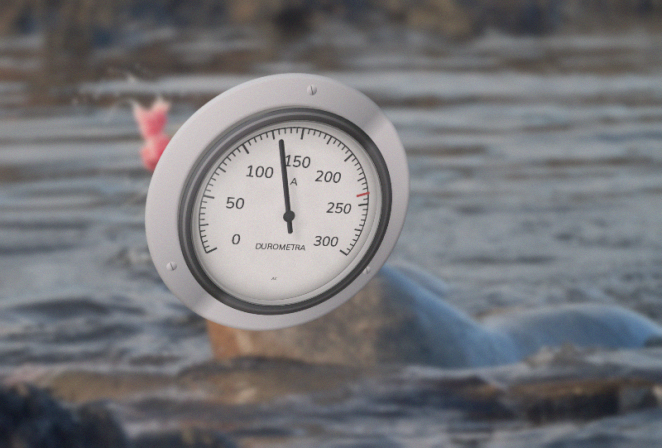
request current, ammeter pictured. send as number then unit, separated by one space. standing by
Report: 130 A
